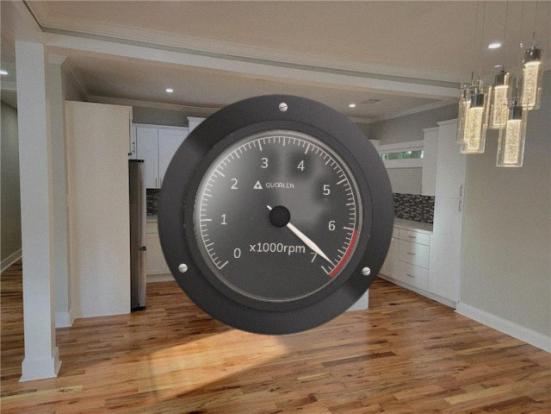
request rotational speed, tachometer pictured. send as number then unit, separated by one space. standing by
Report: 6800 rpm
